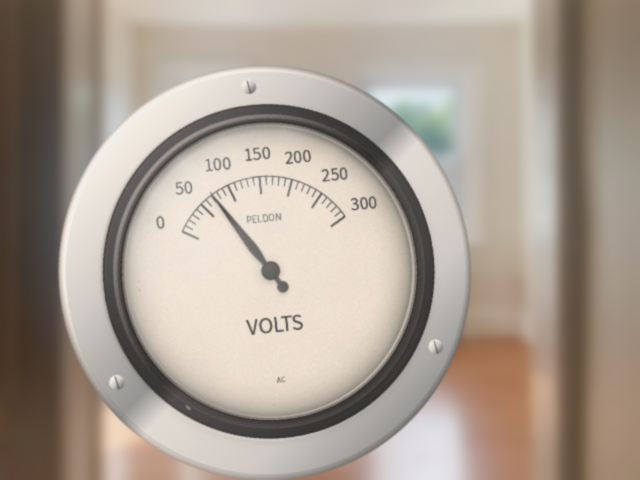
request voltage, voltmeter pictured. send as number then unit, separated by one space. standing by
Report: 70 V
